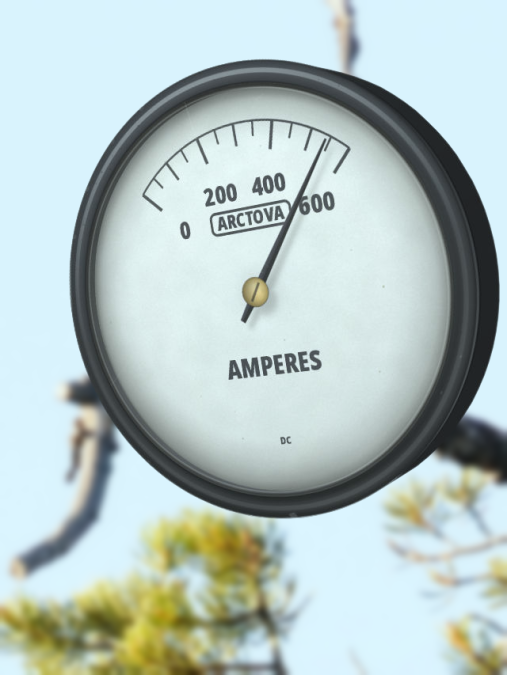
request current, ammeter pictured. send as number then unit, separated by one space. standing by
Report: 550 A
